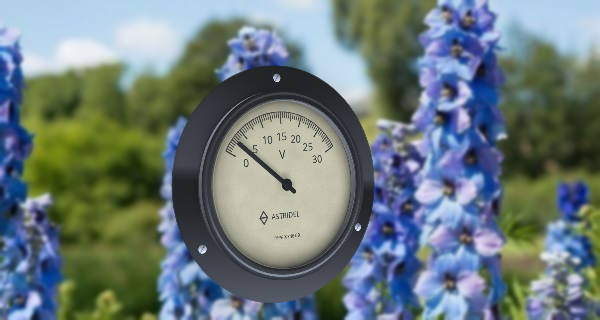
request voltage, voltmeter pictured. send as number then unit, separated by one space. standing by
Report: 2.5 V
